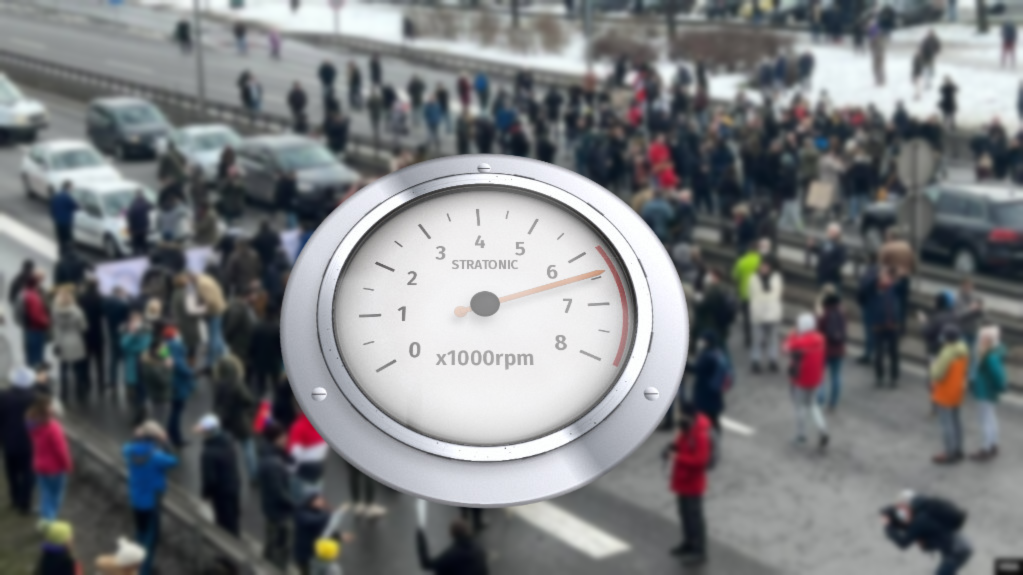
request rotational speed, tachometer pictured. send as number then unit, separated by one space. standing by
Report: 6500 rpm
